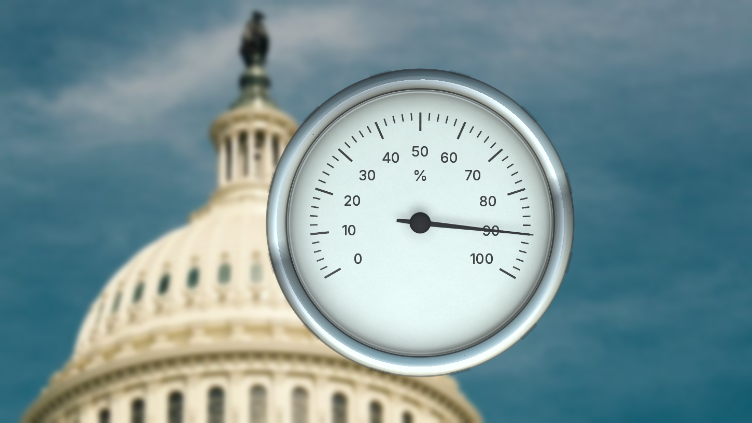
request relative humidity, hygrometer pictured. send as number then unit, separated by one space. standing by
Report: 90 %
